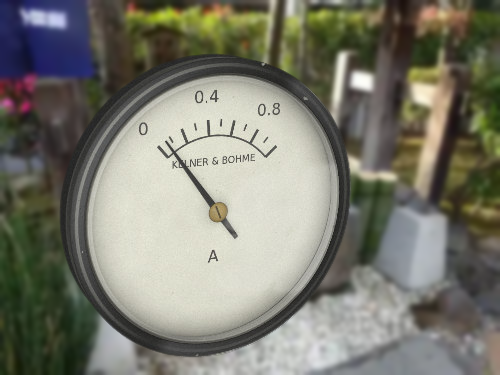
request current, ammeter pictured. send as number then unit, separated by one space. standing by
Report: 0.05 A
